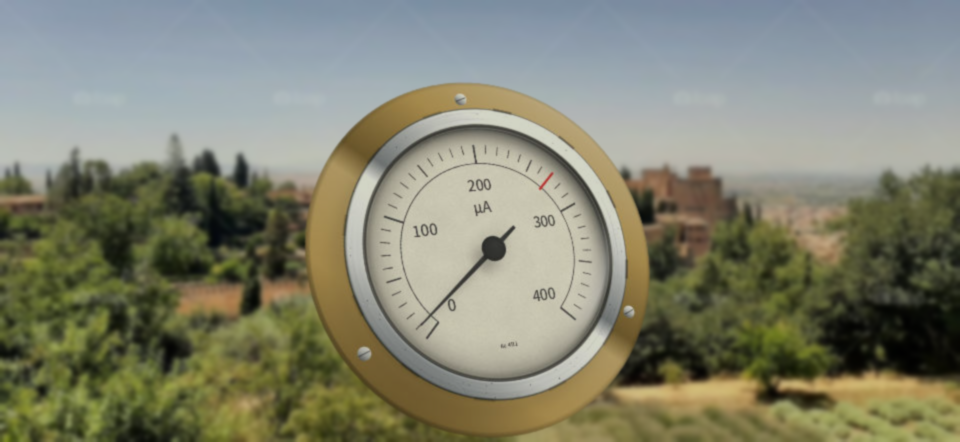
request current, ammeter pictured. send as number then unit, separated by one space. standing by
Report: 10 µA
